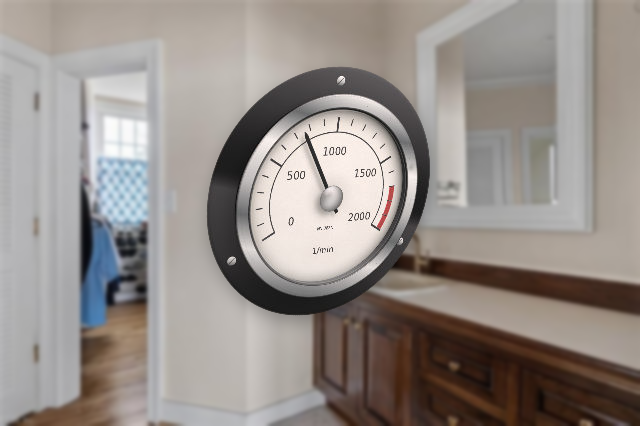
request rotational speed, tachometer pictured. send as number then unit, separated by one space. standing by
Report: 750 rpm
